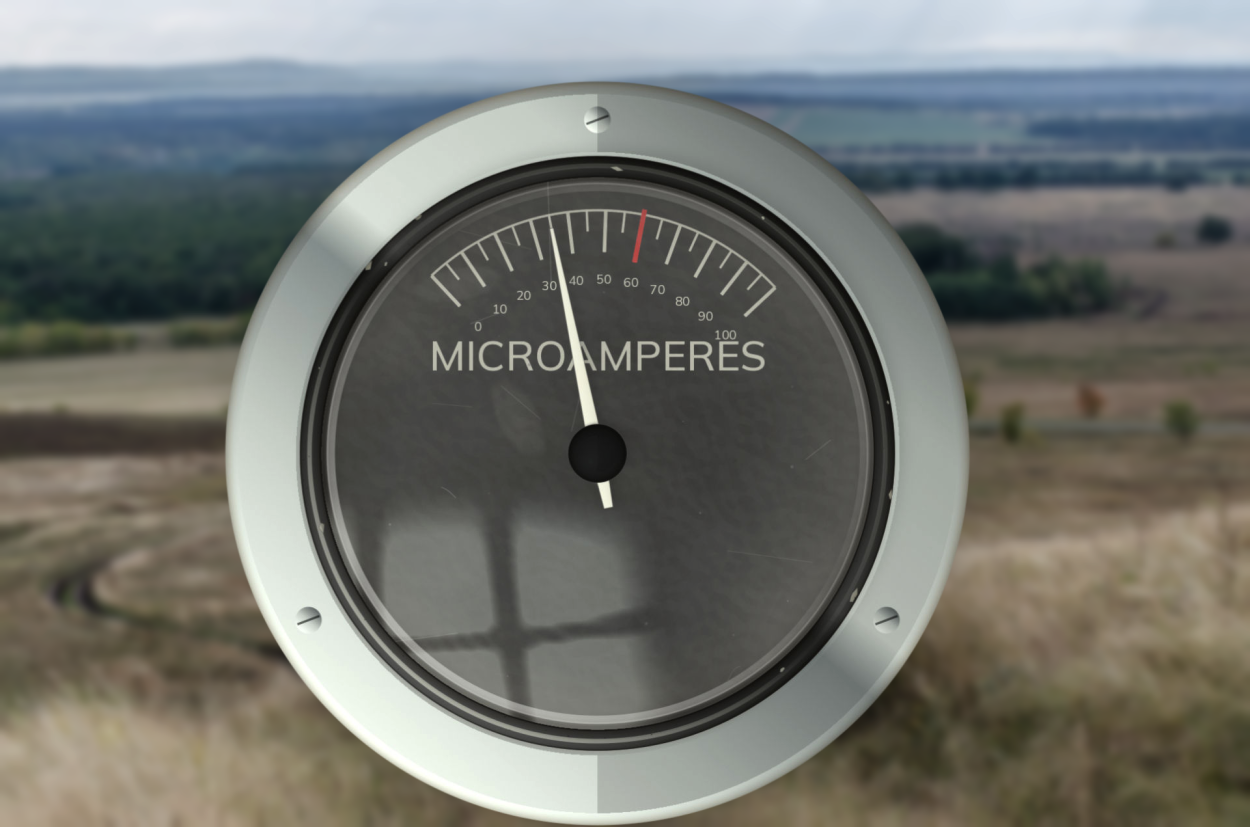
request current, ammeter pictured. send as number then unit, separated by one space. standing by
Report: 35 µA
